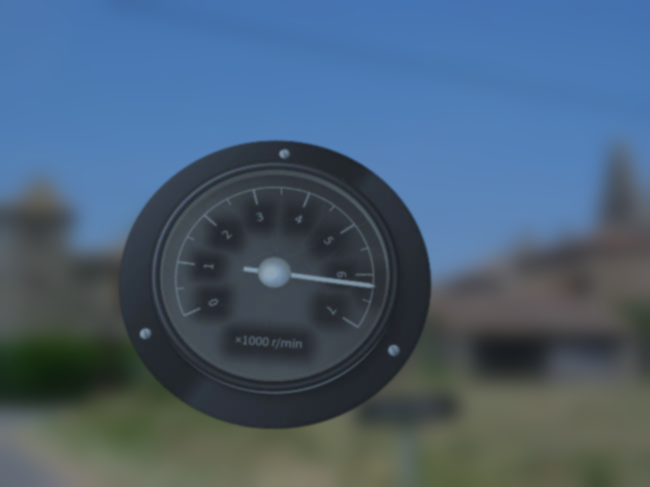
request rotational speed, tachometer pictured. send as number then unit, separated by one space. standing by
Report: 6250 rpm
